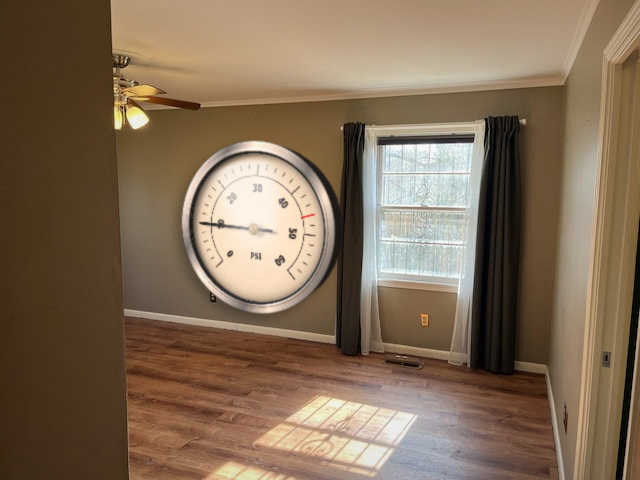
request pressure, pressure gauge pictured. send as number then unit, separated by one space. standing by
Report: 10 psi
